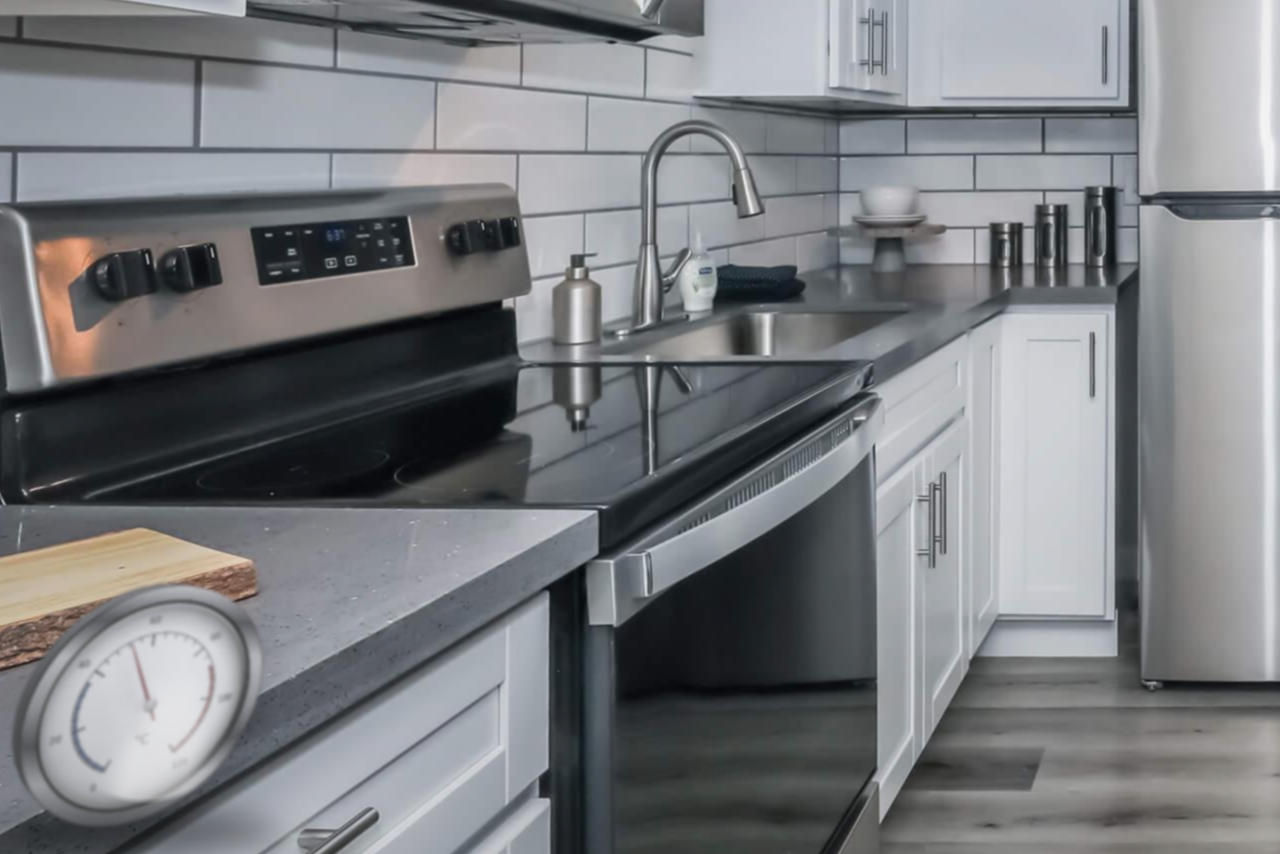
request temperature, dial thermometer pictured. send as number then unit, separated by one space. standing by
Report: 52 °C
